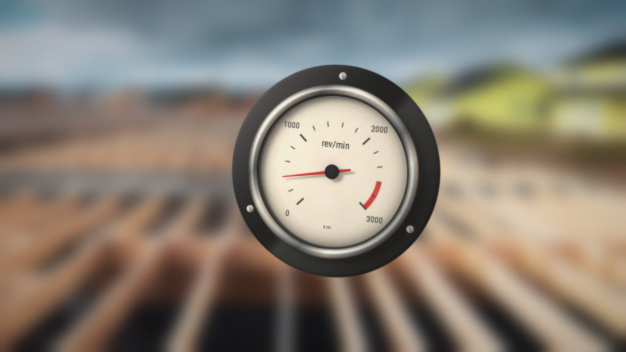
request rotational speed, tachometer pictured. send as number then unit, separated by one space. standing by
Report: 400 rpm
